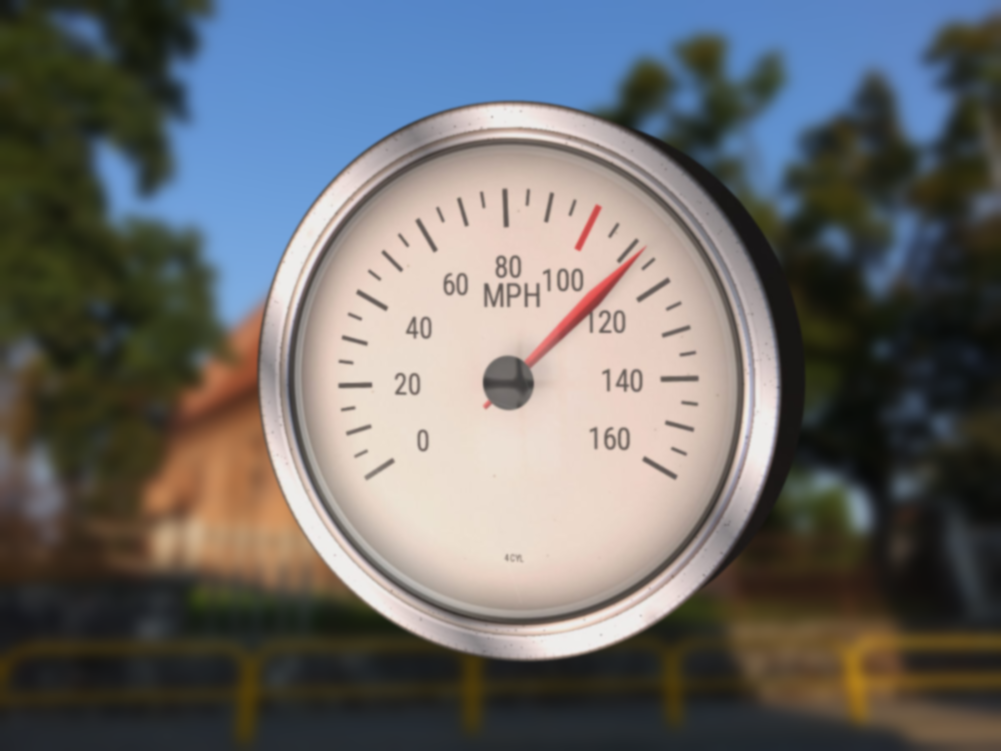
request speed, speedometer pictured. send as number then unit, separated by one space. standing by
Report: 112.5 mph
